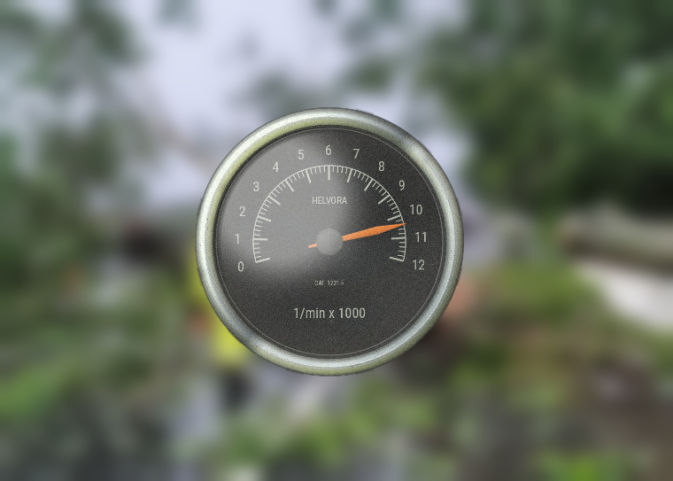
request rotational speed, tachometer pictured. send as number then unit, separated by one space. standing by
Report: 10400 rpm
